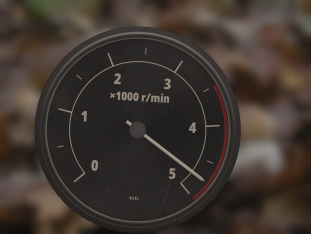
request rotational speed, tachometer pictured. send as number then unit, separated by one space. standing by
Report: 4750 rpm
